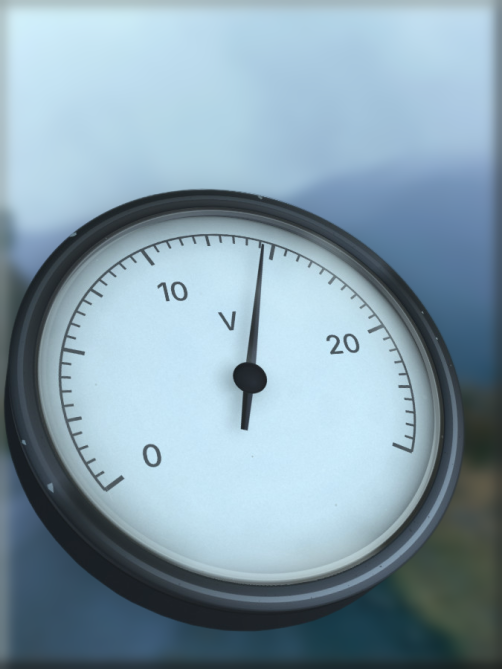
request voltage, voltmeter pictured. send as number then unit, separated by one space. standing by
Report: 14.5 V
